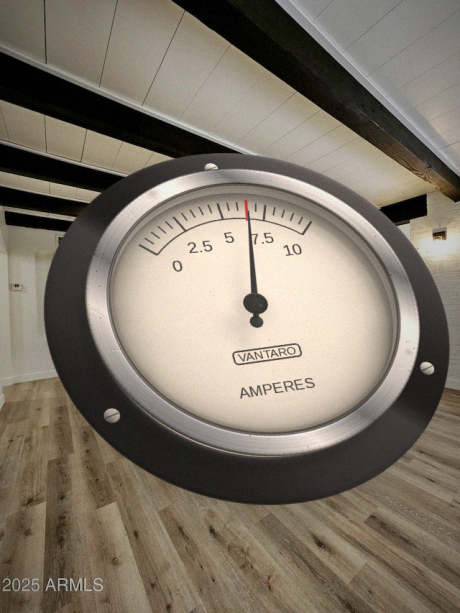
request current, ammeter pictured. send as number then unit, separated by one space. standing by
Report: 6.5 A
